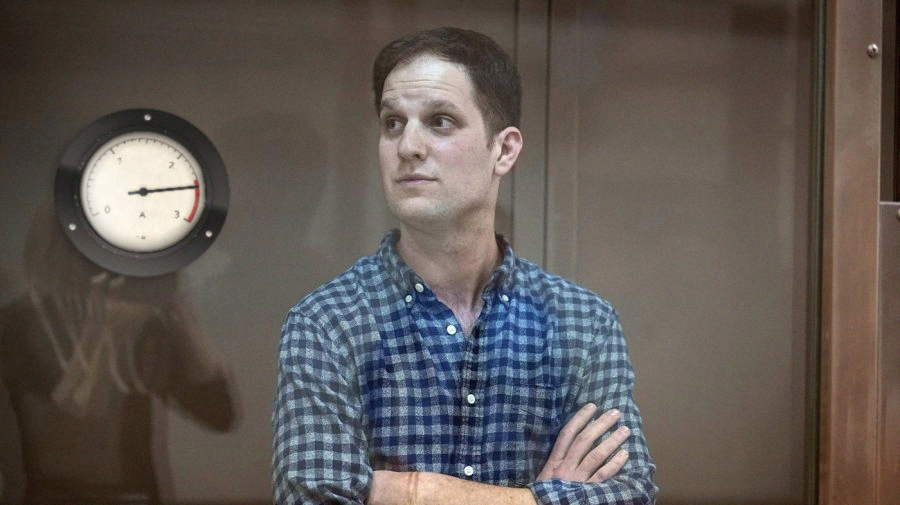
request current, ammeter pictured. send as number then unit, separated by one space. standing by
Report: 2.5 A
